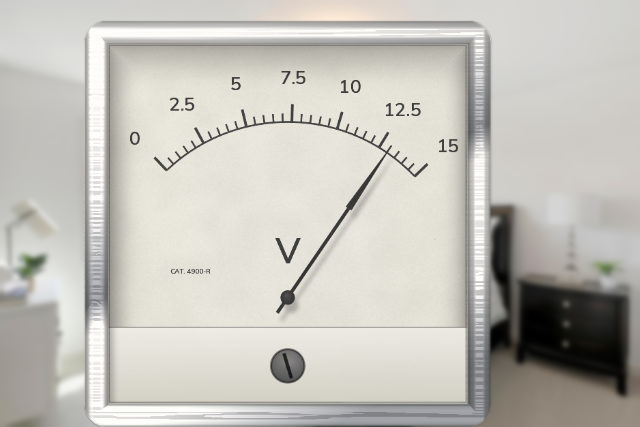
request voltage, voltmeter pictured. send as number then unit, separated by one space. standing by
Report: 13 V
